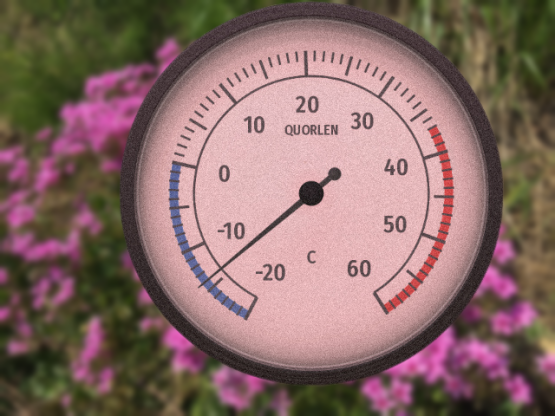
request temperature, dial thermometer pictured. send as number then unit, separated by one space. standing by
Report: -14 °C
